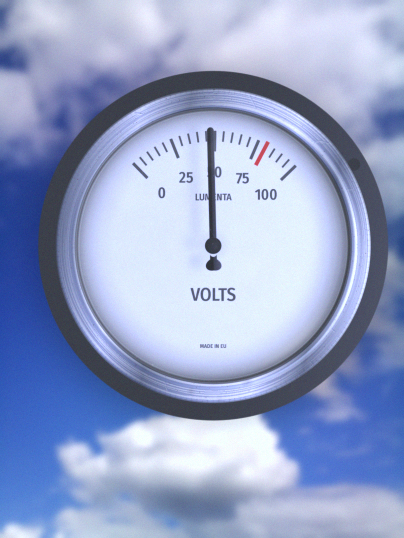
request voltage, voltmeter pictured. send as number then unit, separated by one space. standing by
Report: 47.5 V
